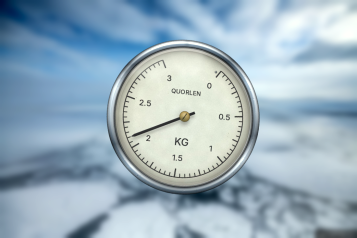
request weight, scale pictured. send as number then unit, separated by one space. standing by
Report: 2.1 kg
